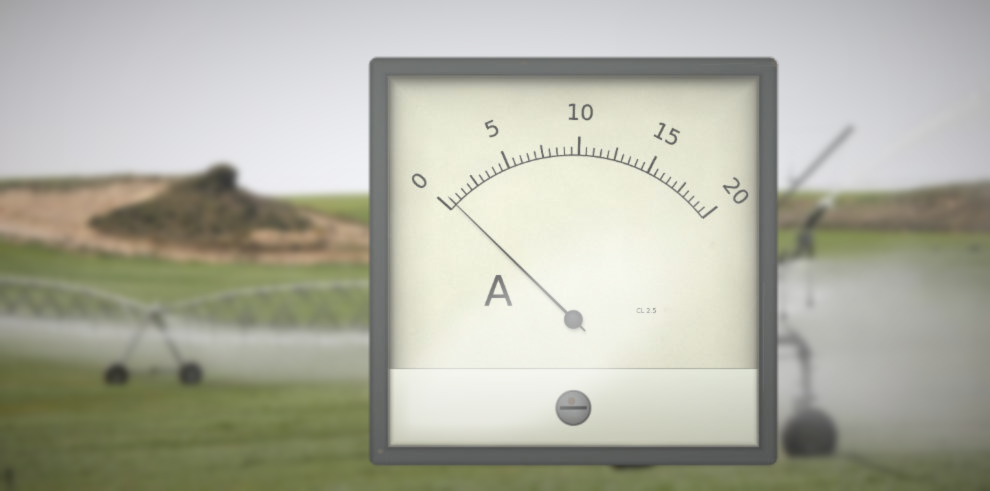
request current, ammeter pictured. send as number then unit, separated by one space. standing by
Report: 0.5 A
